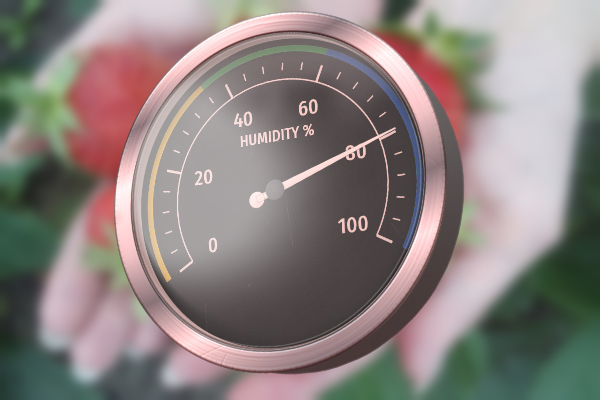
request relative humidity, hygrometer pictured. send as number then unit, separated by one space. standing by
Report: 80 %
